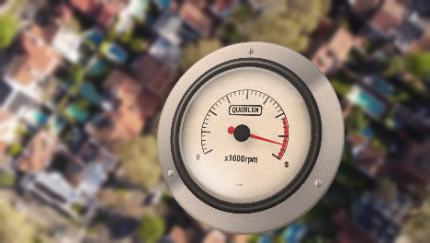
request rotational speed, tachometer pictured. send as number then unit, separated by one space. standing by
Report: 7400 rpm
